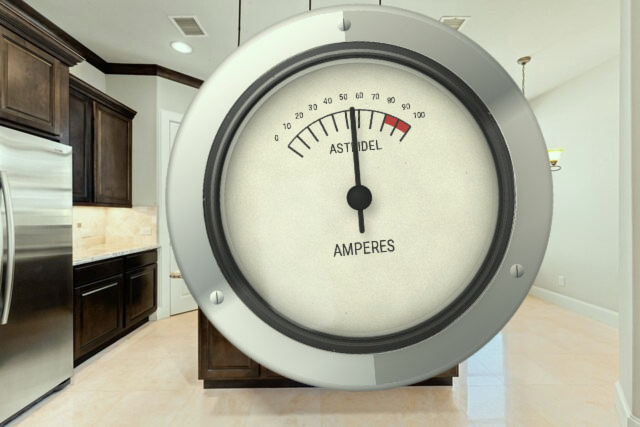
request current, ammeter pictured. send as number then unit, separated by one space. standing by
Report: 55 A
